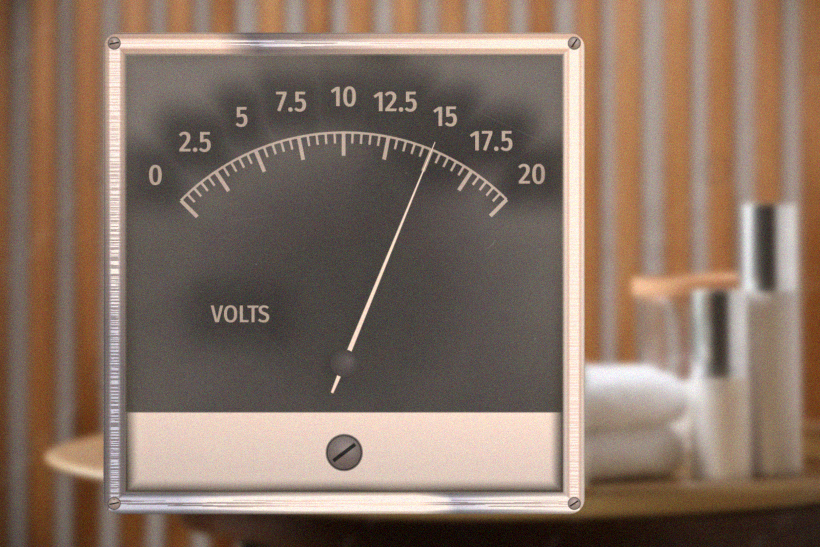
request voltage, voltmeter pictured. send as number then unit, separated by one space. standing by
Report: 15 V
